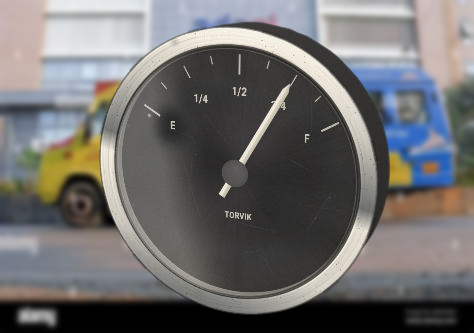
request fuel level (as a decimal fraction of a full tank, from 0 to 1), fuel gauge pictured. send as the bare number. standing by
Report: 0.75
